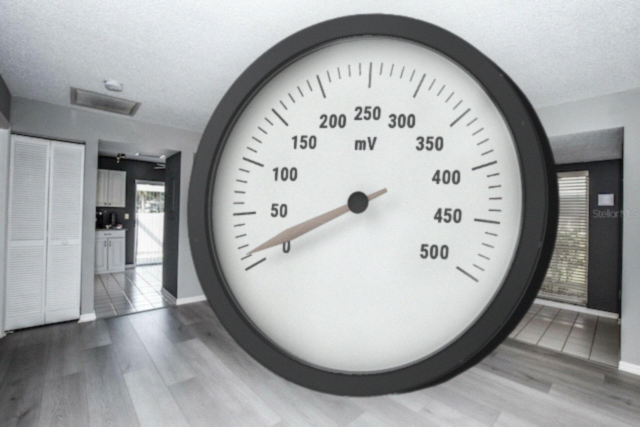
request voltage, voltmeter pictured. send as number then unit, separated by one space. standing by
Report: 10 mV
